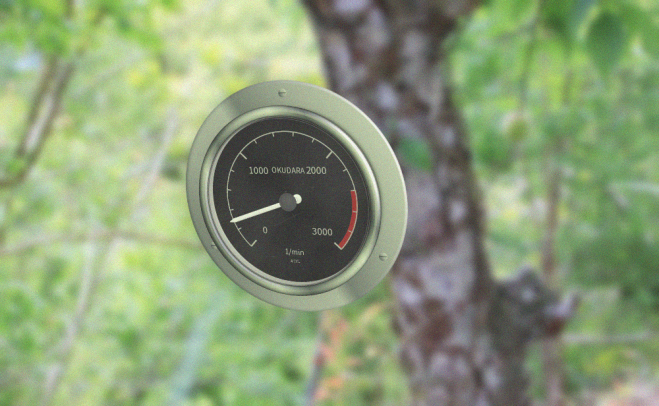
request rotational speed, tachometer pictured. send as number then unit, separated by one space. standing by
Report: 300 rpm
